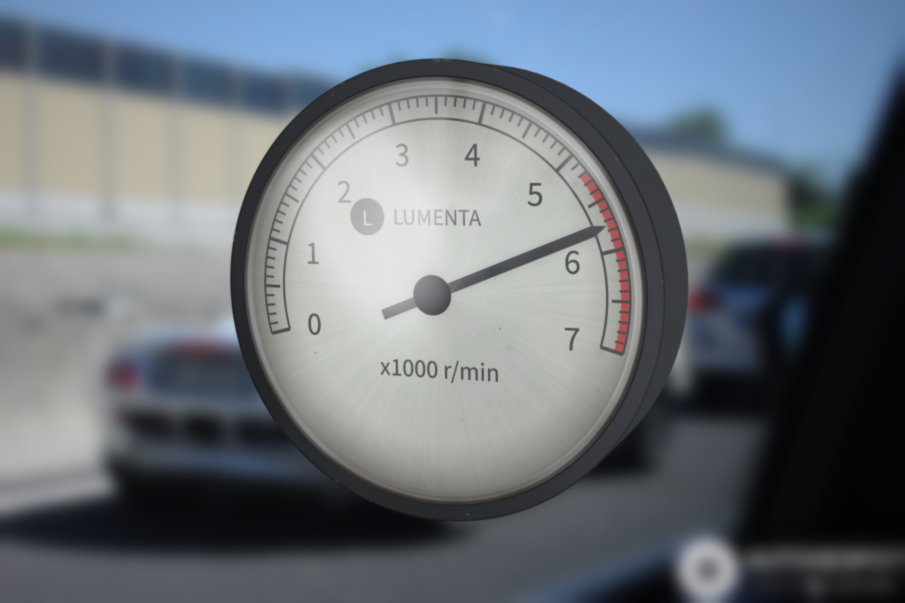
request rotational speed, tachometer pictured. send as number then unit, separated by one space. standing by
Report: 5750 rpm
